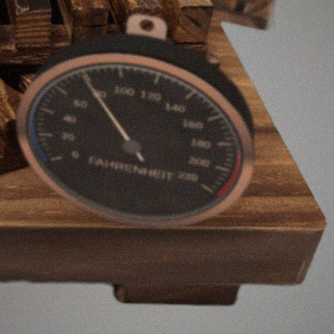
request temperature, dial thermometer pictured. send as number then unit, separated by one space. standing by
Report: 80 °F
